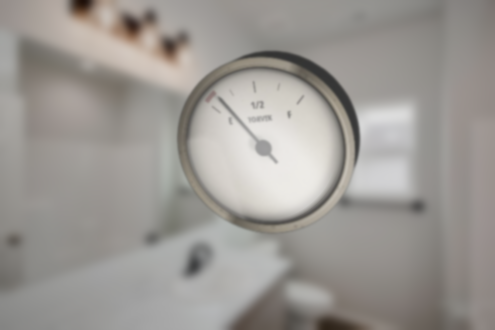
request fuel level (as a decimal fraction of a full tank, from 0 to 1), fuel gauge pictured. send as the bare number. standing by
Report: 0.125
